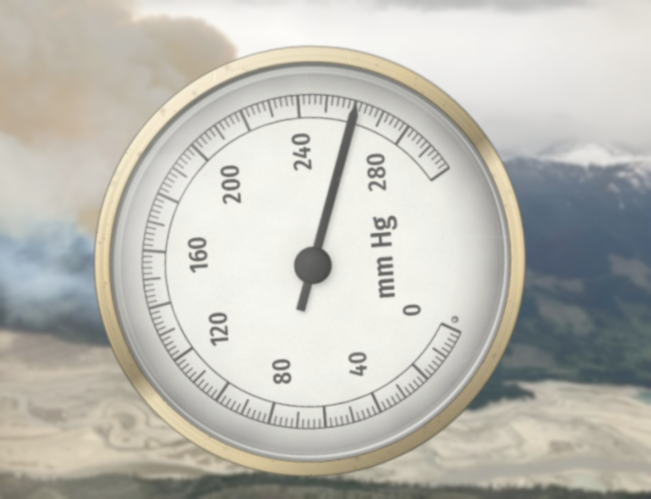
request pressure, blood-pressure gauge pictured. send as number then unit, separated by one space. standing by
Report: 260 mmHg
